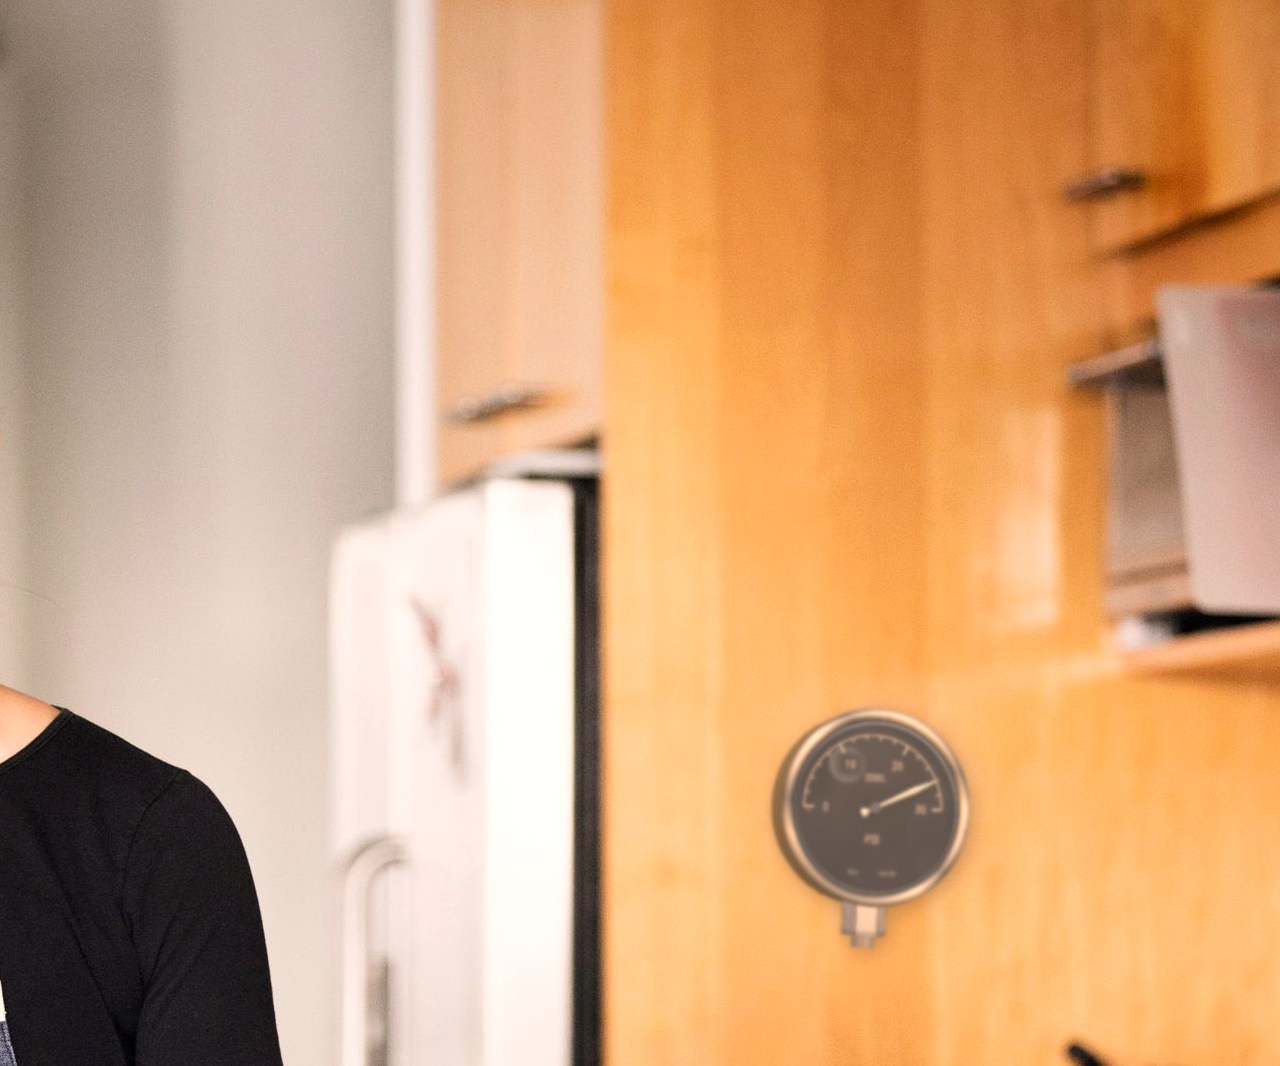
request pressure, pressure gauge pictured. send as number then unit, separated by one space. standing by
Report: 26 psi
